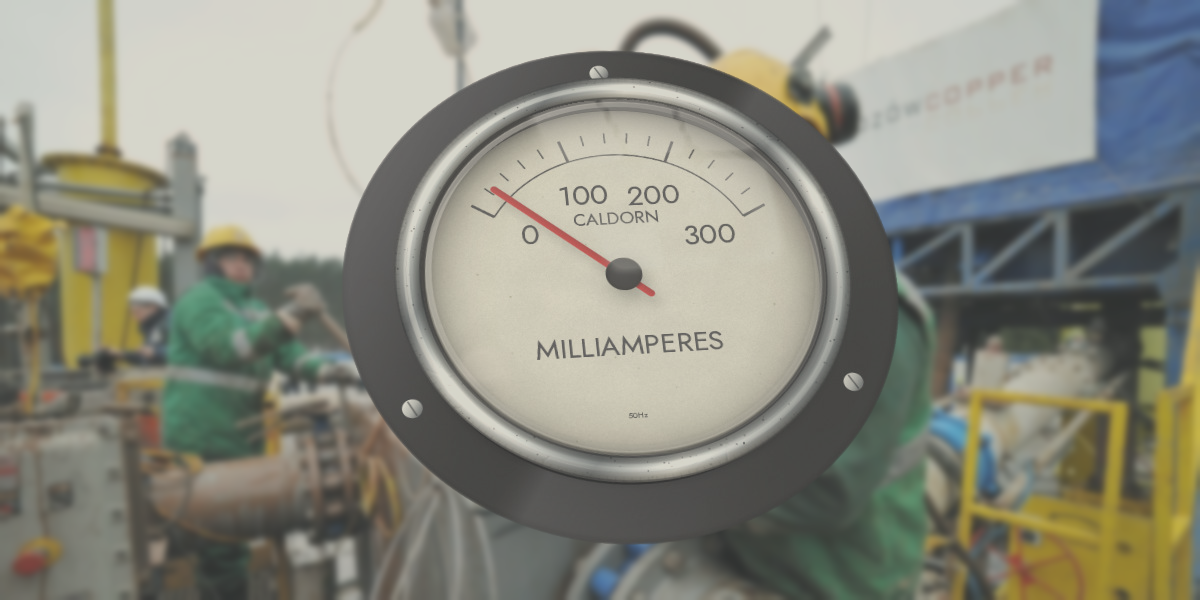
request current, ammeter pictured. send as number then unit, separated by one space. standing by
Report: 20 mA
